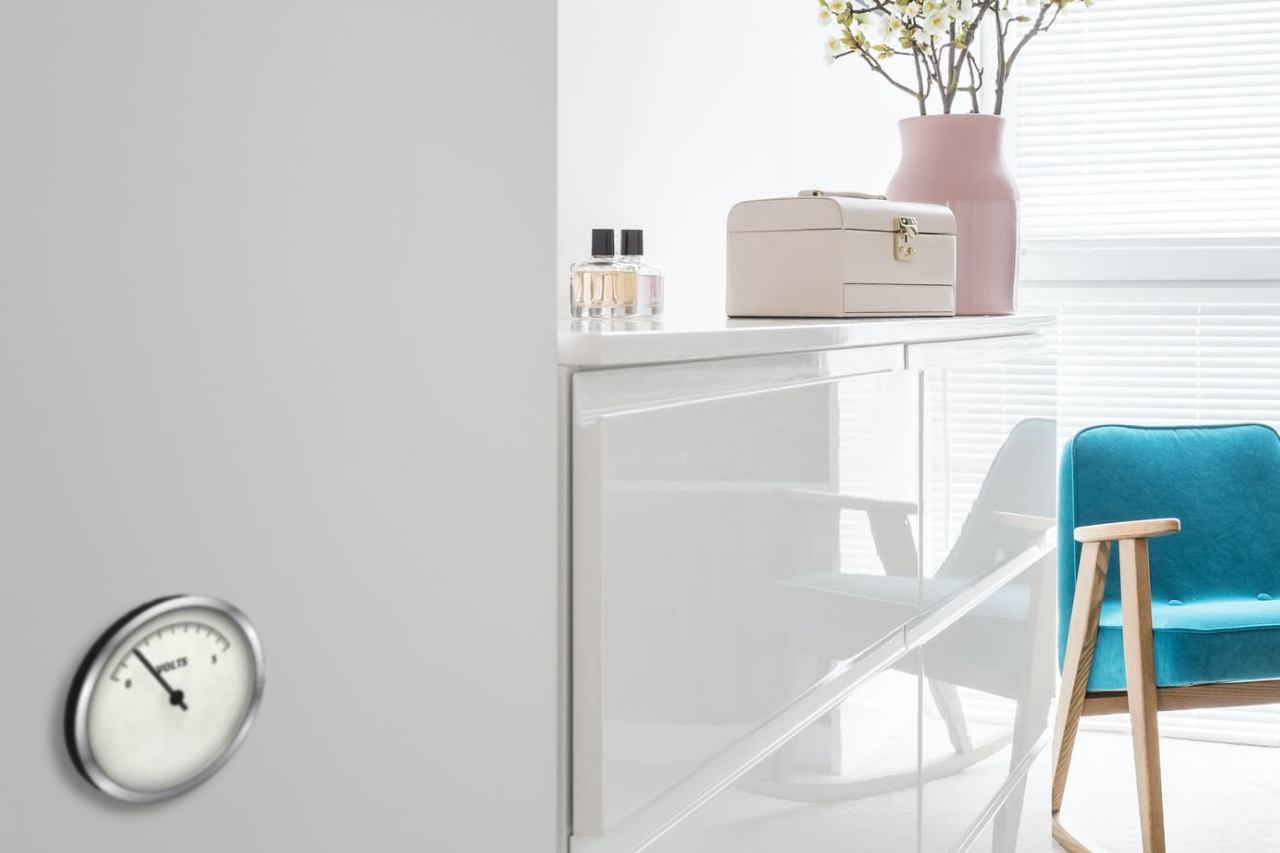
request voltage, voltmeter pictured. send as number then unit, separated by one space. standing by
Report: 1 V
